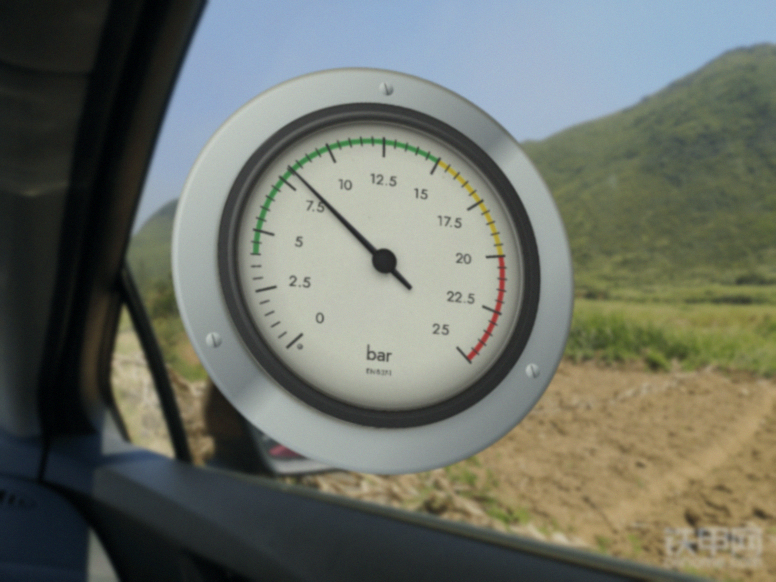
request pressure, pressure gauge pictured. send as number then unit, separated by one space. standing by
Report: 8 bar
